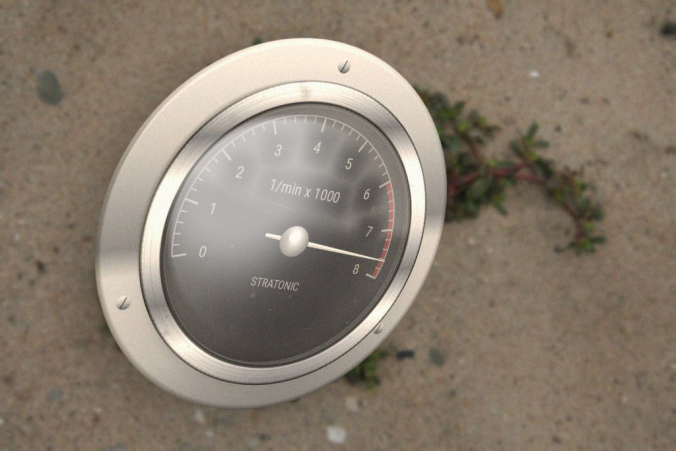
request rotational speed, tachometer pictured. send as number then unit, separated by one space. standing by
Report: 7600 rpm
